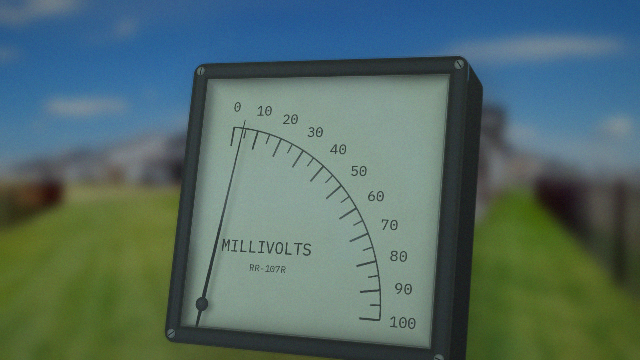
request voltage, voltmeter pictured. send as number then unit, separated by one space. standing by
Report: 5 mV
